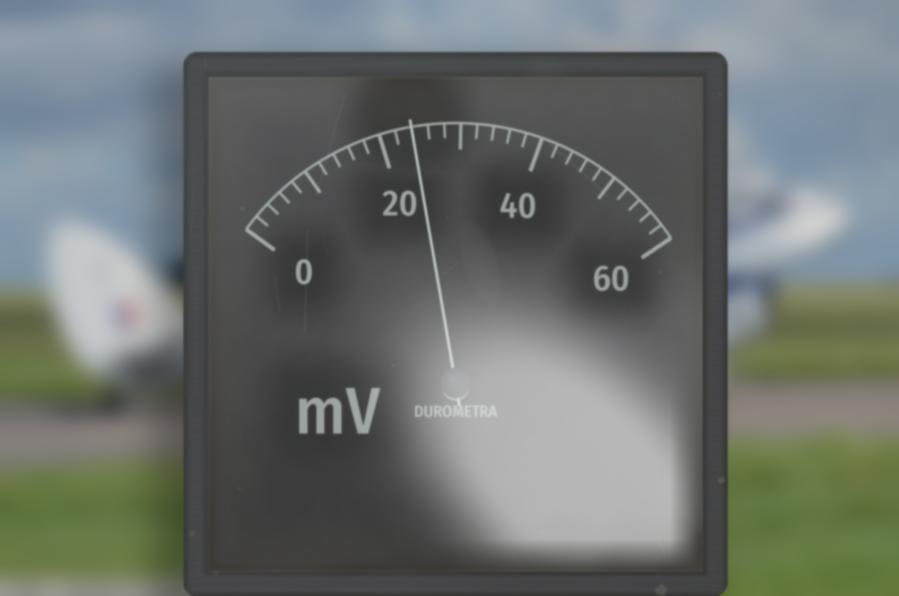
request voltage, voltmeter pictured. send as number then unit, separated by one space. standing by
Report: 24 mV
